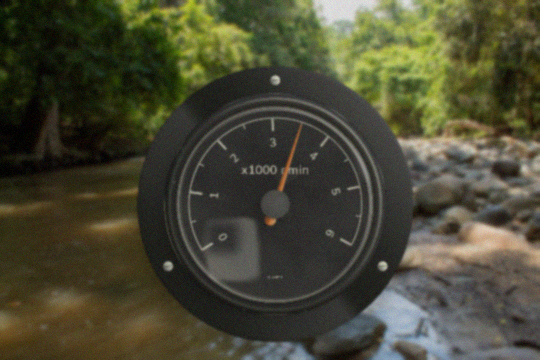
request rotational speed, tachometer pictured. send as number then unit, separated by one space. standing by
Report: 3500 rpm
